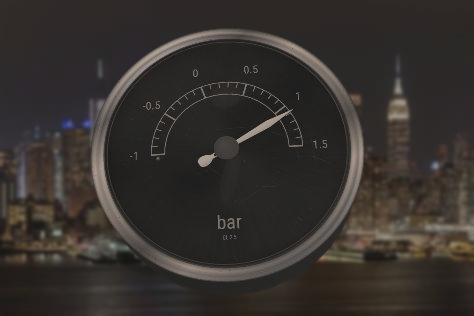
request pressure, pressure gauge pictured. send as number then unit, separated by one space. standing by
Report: 1.1 bar
